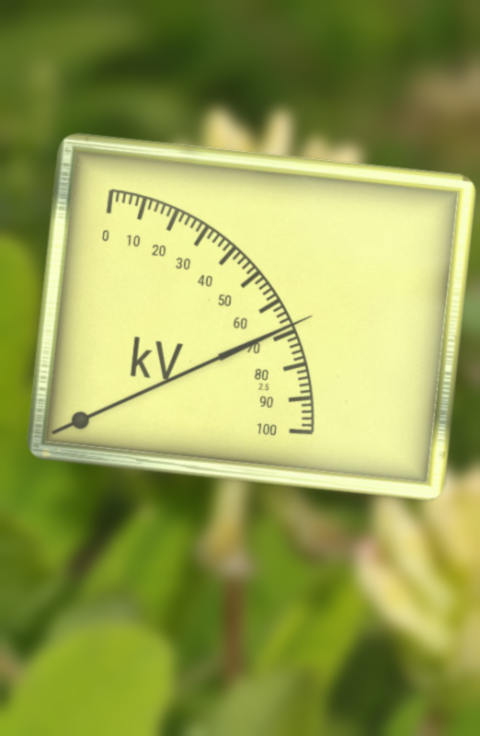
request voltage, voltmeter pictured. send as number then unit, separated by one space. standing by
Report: 68 kV
